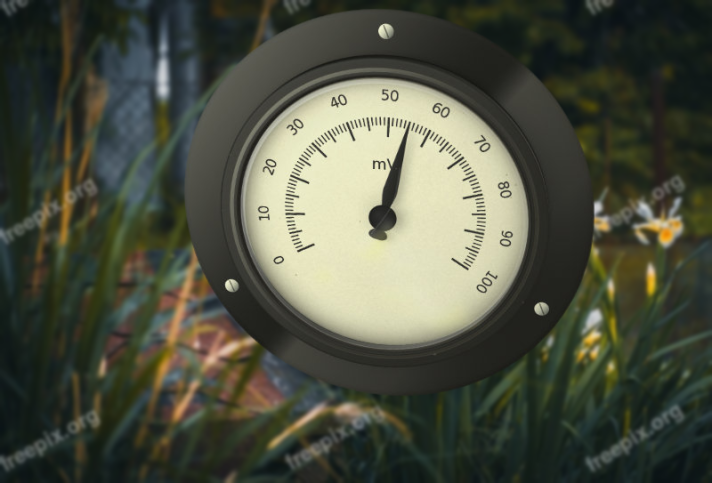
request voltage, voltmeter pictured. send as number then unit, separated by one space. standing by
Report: 55 mV
